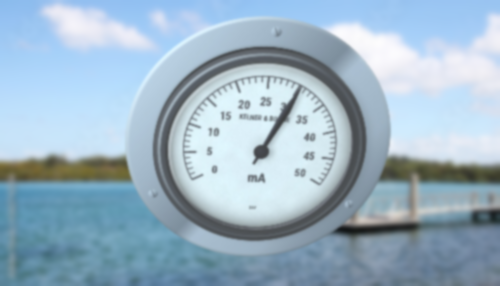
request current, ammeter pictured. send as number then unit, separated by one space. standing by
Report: 30 mA
